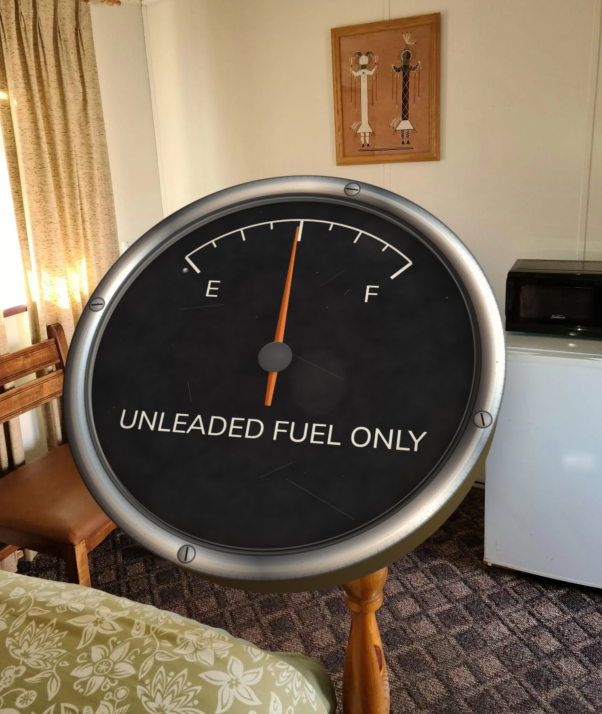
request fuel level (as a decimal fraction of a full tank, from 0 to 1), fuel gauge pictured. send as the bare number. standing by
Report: 0.5
